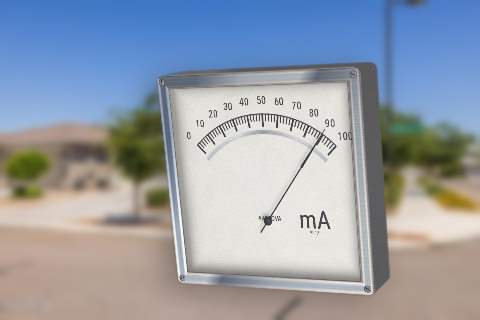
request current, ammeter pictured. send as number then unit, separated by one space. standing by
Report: 90 mA
